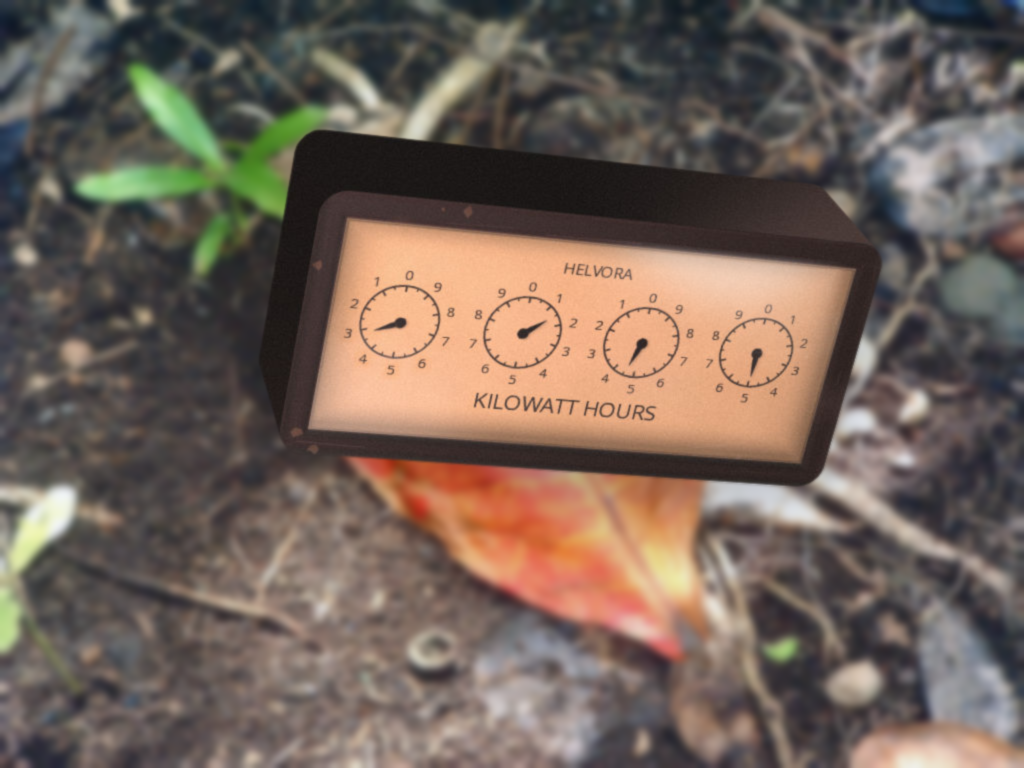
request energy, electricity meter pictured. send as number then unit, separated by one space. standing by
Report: 3145 kWh
